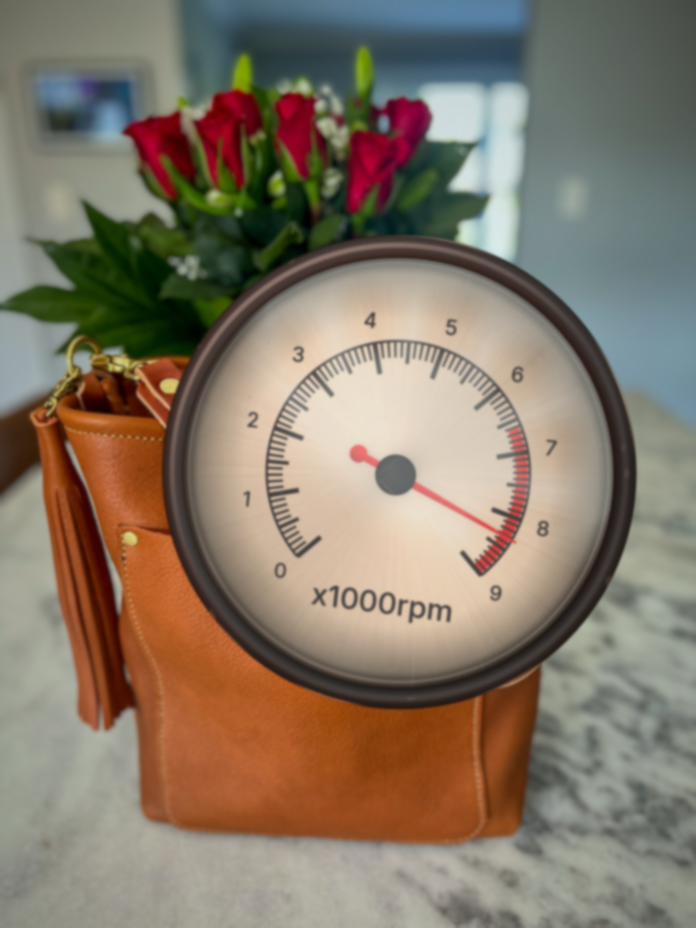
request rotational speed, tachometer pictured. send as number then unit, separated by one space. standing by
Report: 8300 rpm
